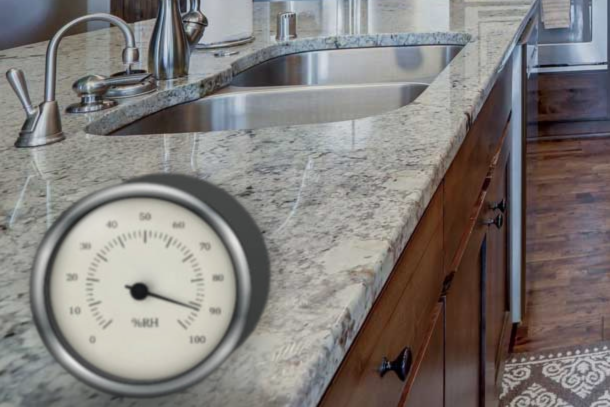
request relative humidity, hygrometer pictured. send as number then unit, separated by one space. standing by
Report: 90 %
